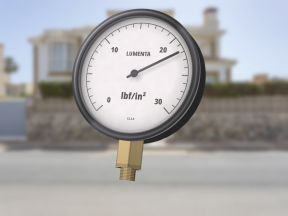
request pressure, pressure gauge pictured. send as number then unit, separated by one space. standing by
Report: 22 psi
